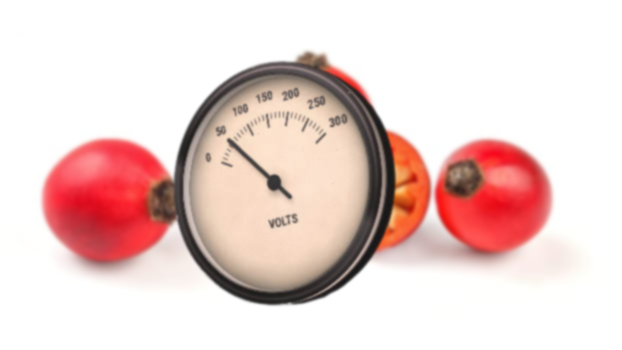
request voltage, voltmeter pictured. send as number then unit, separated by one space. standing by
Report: 50 V
